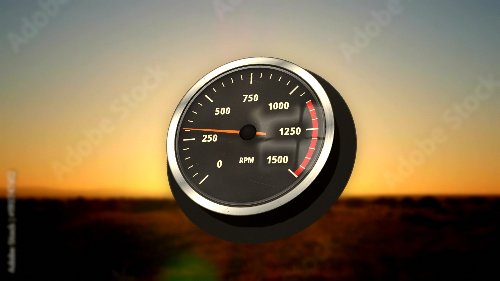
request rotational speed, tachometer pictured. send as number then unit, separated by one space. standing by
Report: 300 rpm
